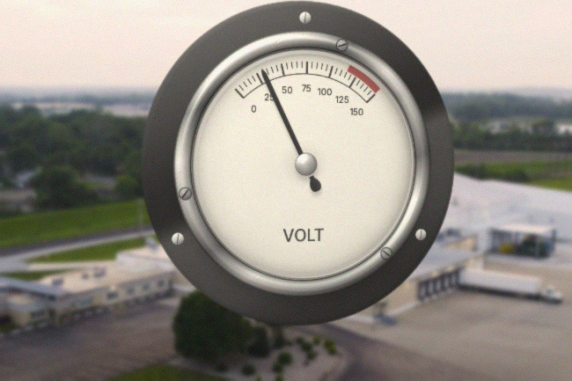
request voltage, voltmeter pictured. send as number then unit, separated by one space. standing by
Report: 30 V
